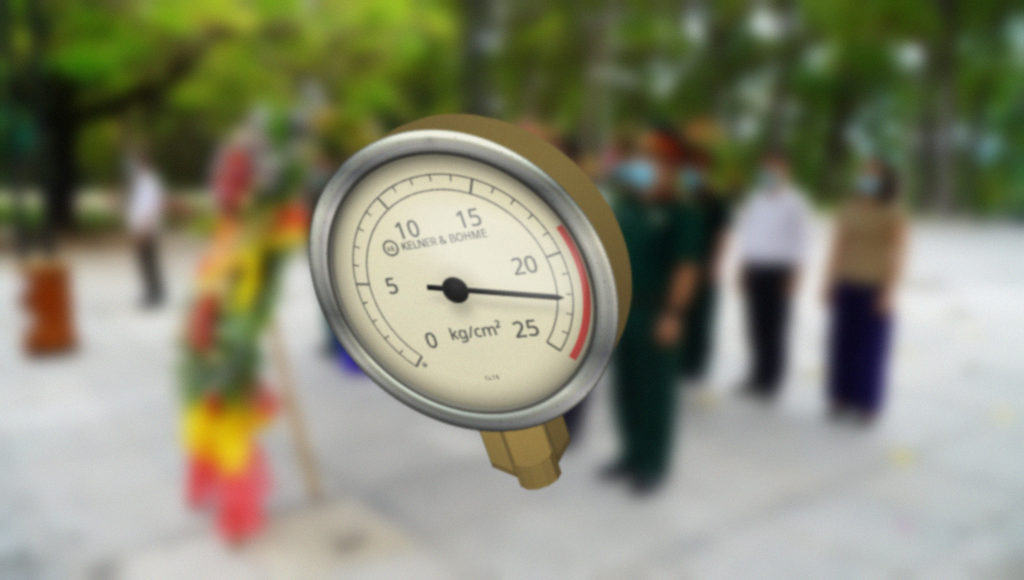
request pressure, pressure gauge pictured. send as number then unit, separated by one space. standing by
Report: 22 kg/cm²
